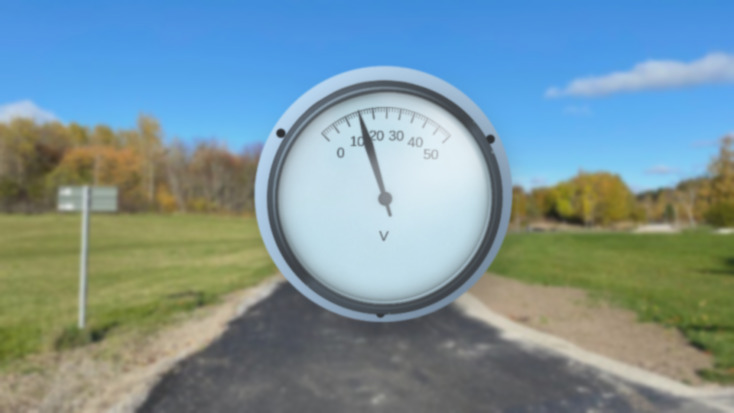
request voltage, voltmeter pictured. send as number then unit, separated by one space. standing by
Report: 15 V
